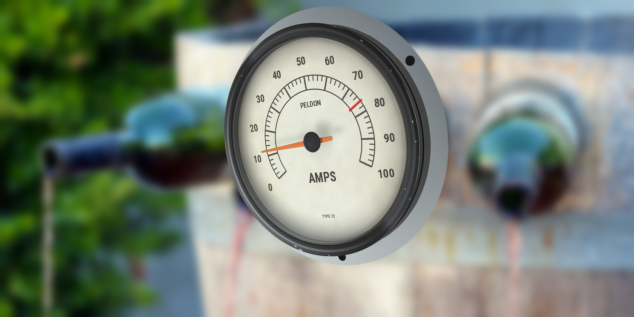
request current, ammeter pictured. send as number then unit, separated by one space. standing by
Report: 12 A
